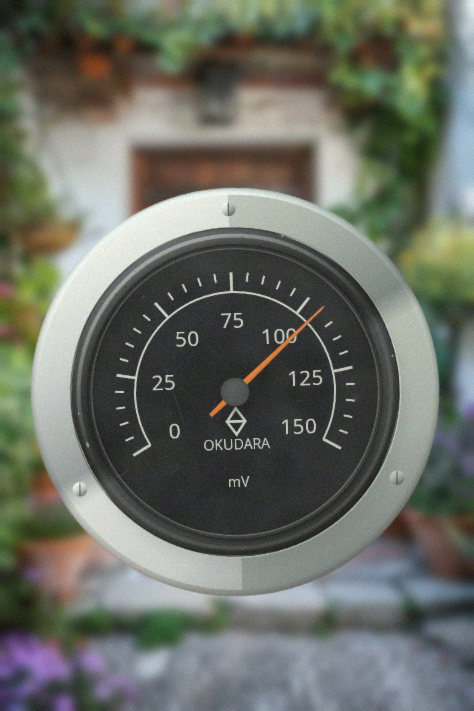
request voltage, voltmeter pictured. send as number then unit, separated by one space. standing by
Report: 105 mV
